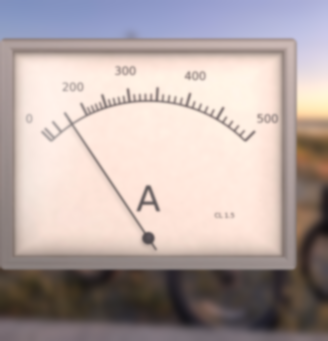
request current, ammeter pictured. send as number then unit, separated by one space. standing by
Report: 150 A
